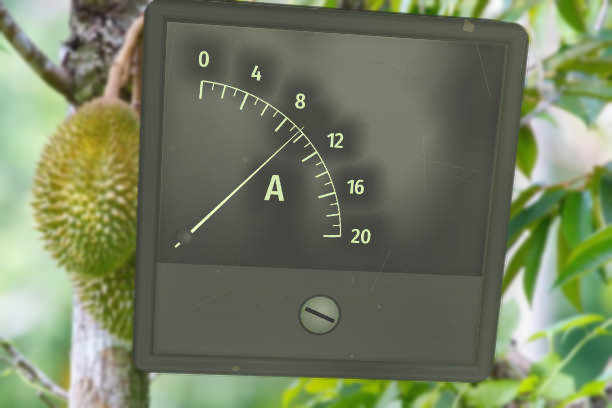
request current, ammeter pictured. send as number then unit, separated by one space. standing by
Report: 9.5 A
